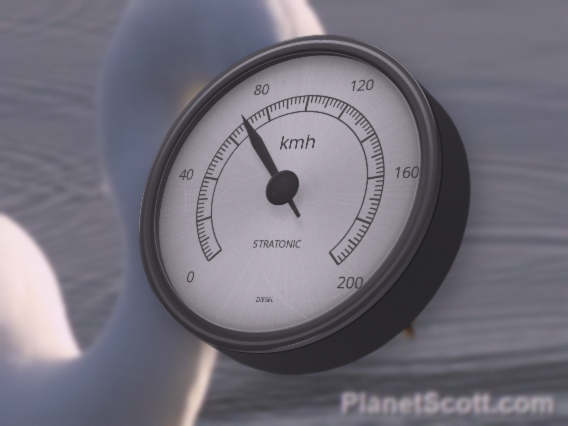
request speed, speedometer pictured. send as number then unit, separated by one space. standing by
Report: 70 km/h
